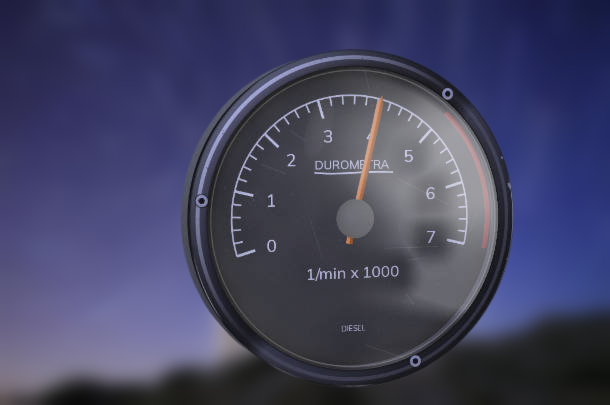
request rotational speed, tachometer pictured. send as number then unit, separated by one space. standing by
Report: 4000 rpm
